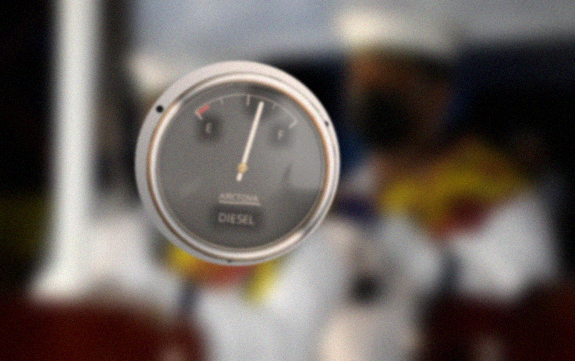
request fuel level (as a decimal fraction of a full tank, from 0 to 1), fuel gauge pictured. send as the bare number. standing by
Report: 0.625
